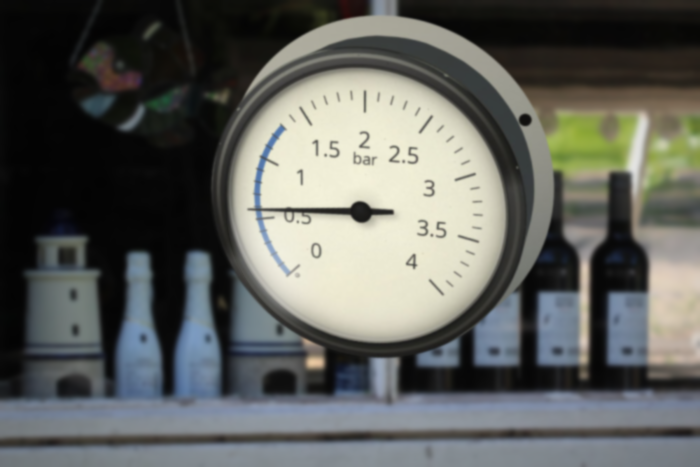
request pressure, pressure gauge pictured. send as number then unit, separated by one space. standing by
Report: 0.6 bar
